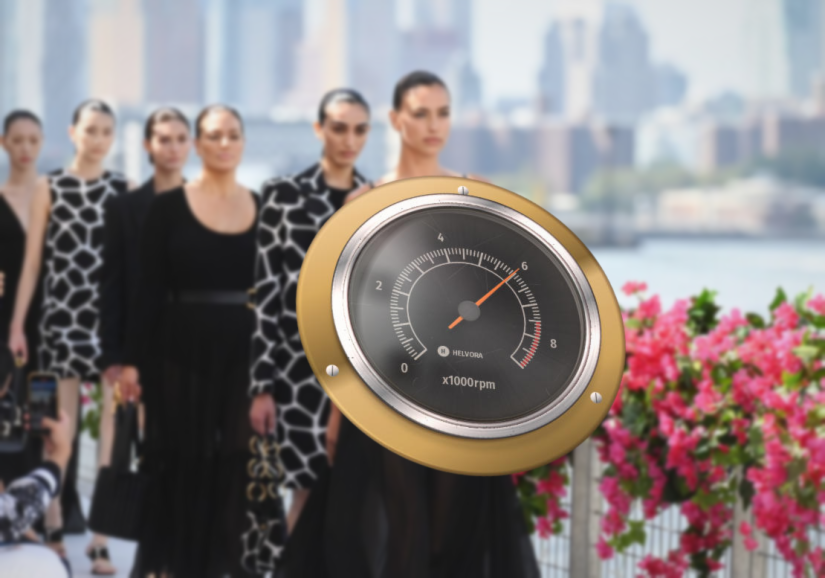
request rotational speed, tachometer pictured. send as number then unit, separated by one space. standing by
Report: 6000 rpm
